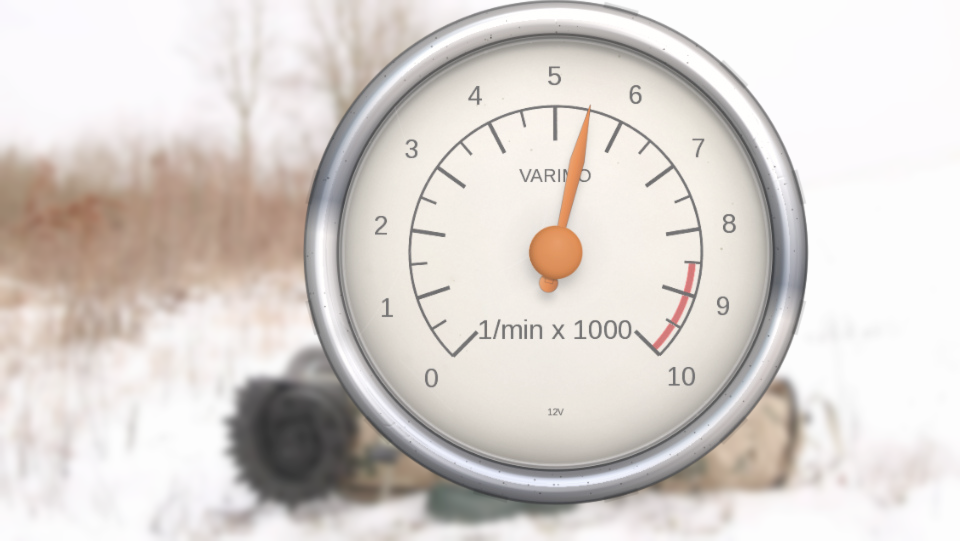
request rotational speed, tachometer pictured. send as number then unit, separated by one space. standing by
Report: 5500 rpm
